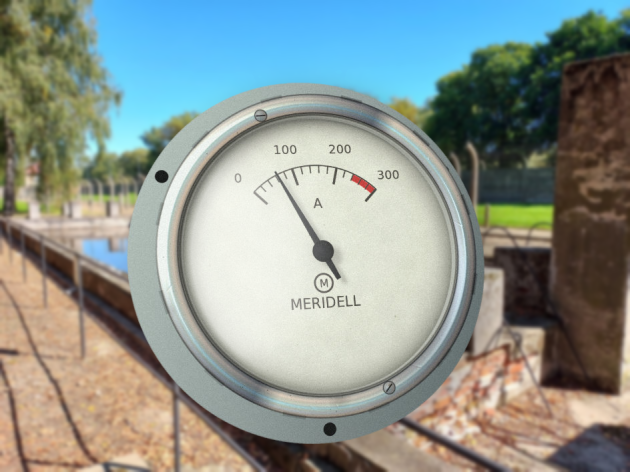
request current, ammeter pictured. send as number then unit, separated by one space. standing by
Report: 60 A
